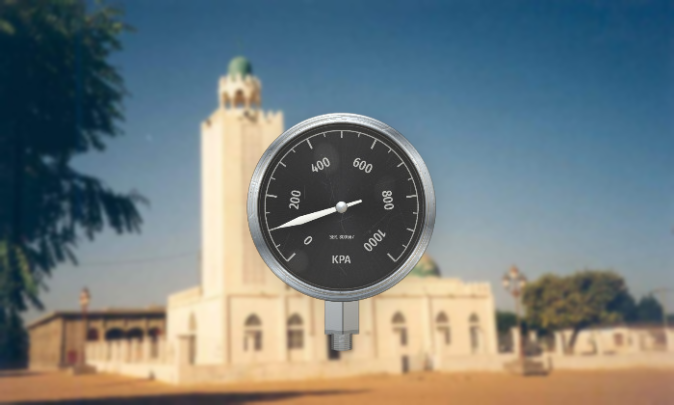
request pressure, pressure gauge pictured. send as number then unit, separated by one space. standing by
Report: 100 kPa
